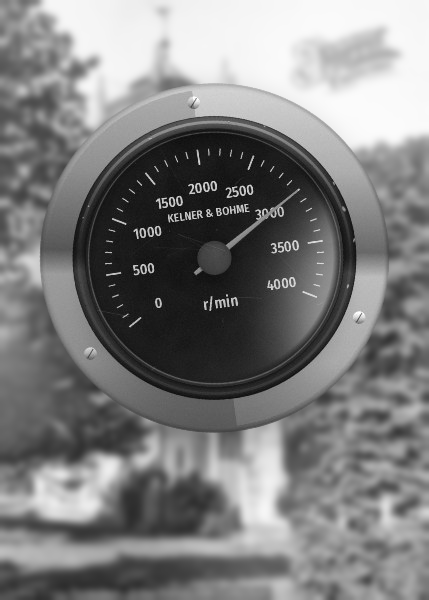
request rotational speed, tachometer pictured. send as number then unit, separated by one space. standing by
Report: 3000 rpm
